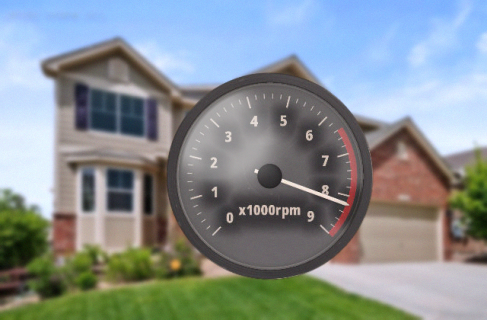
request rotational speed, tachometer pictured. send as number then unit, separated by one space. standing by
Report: 8200 rpm
